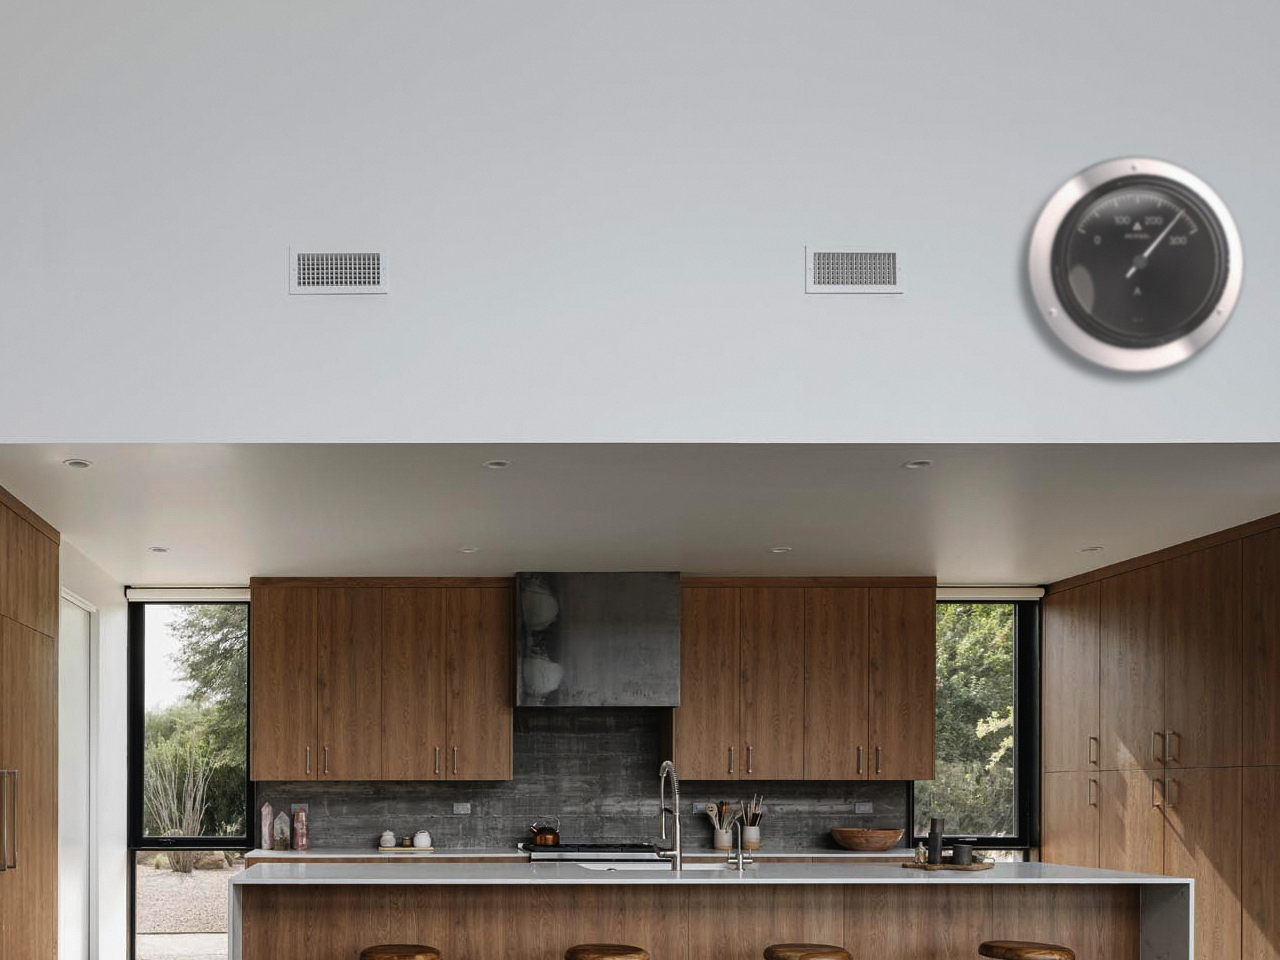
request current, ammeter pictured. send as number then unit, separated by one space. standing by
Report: 250 A
